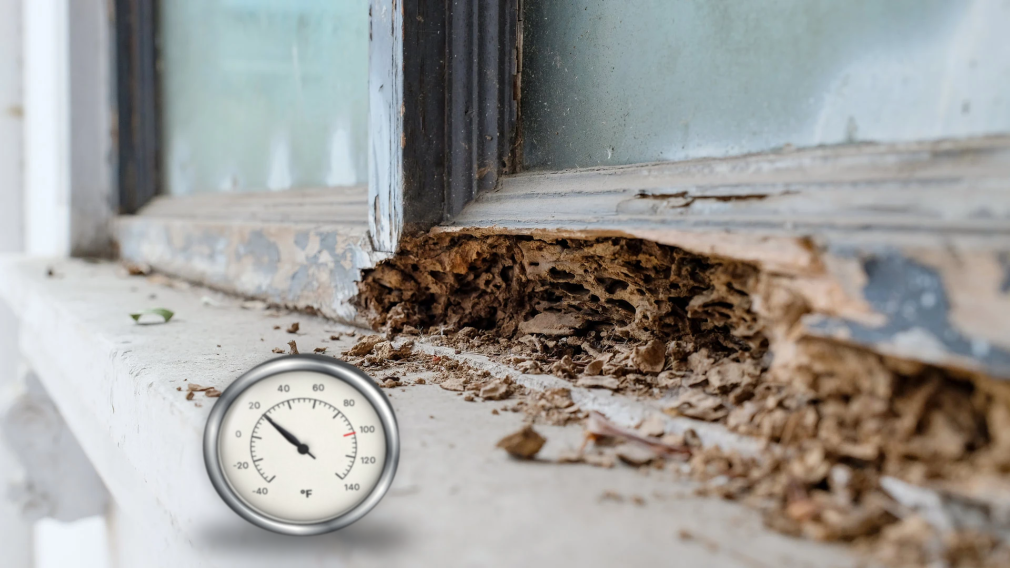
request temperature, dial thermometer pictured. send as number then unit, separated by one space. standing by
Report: 20 °F
